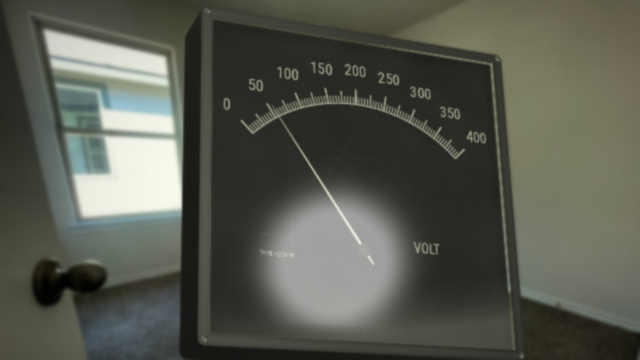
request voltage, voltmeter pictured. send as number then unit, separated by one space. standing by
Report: 50 V
